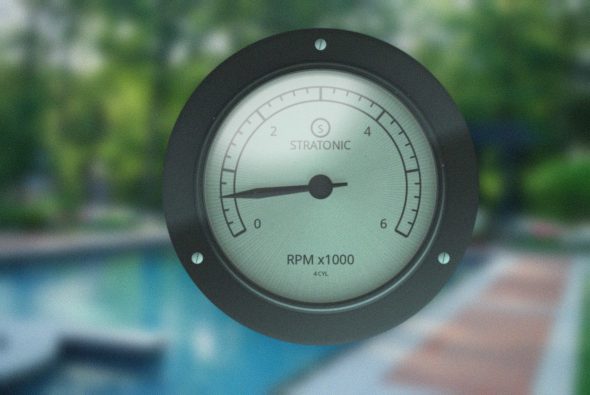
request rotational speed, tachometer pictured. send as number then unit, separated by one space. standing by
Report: 600 rpm
